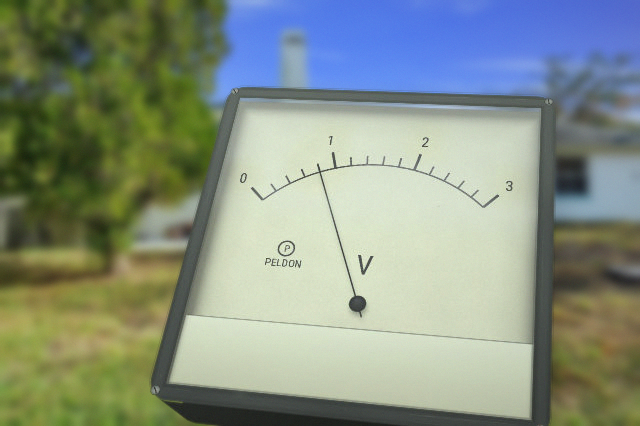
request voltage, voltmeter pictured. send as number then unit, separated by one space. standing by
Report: 0.8 V
